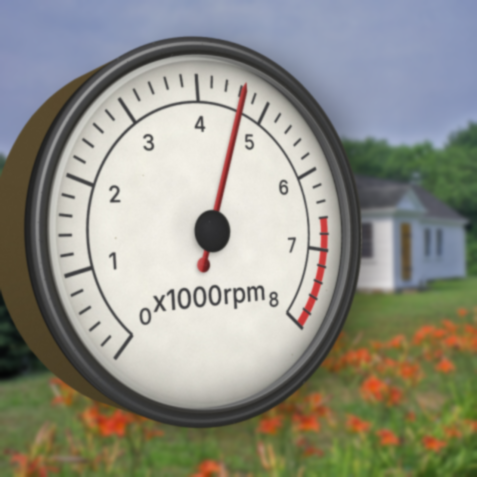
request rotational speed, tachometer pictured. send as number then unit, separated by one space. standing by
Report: 4600 rpm
